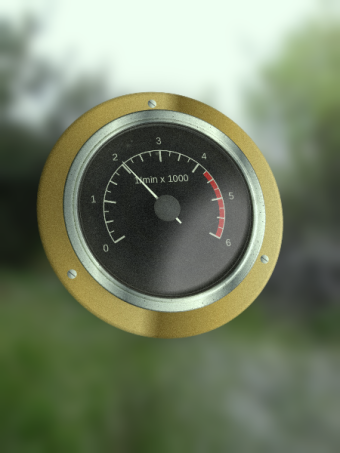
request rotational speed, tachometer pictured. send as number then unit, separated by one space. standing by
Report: 2000 rpm
